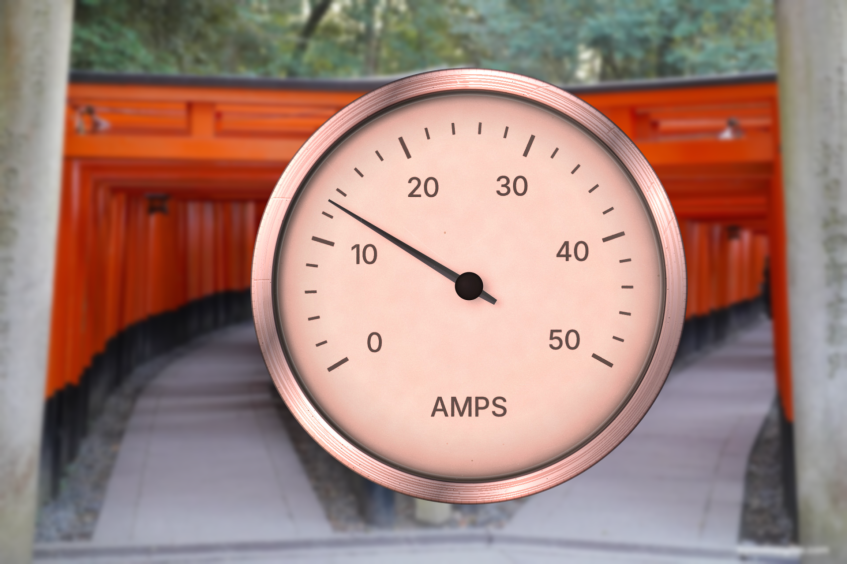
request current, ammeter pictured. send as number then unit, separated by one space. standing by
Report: 13 A
